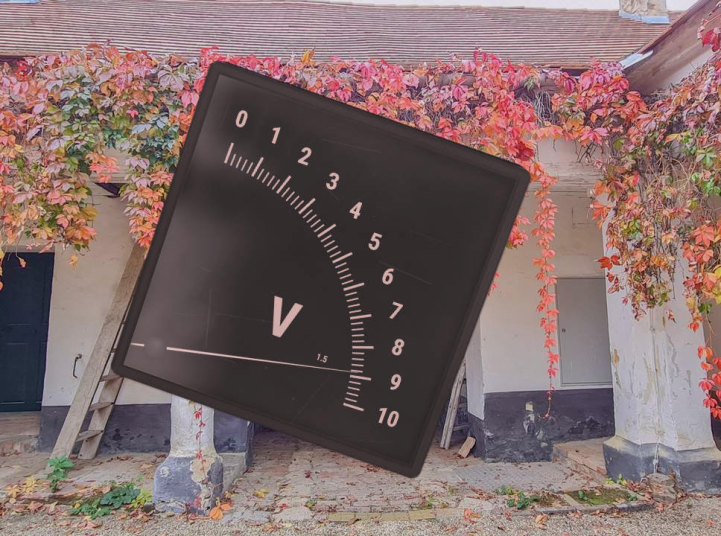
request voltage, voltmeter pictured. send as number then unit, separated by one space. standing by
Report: 8.8 V
